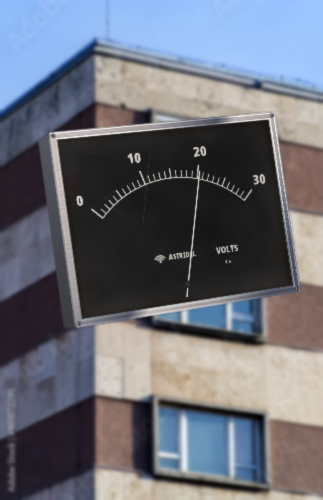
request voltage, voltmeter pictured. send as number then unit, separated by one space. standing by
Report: 20 V
